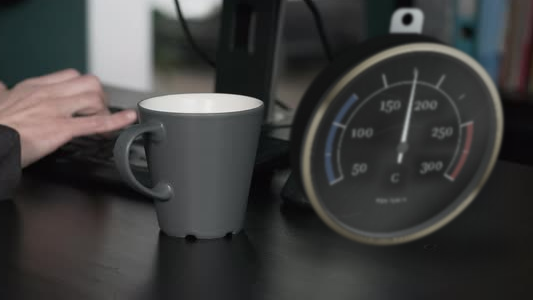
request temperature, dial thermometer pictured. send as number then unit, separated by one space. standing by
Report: 175 °C
